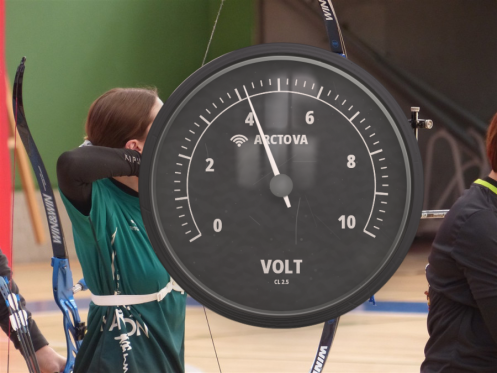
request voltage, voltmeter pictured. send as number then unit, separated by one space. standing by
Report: 4.2 V
